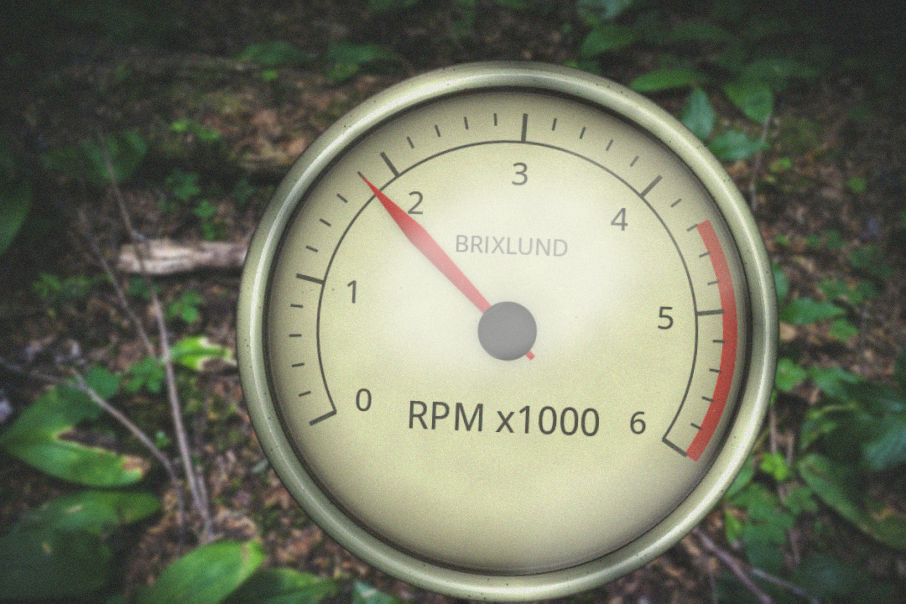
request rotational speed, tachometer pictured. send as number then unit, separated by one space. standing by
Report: 1800 rpm
